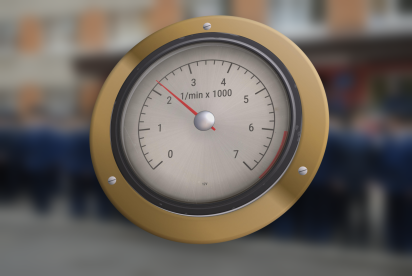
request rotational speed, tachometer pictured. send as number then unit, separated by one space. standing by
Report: 2200 rpm
